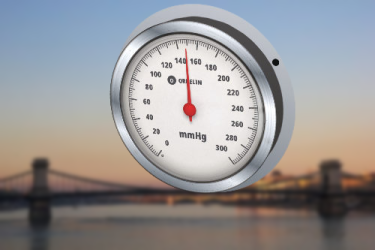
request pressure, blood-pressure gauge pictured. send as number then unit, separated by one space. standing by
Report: 150 mmHg
